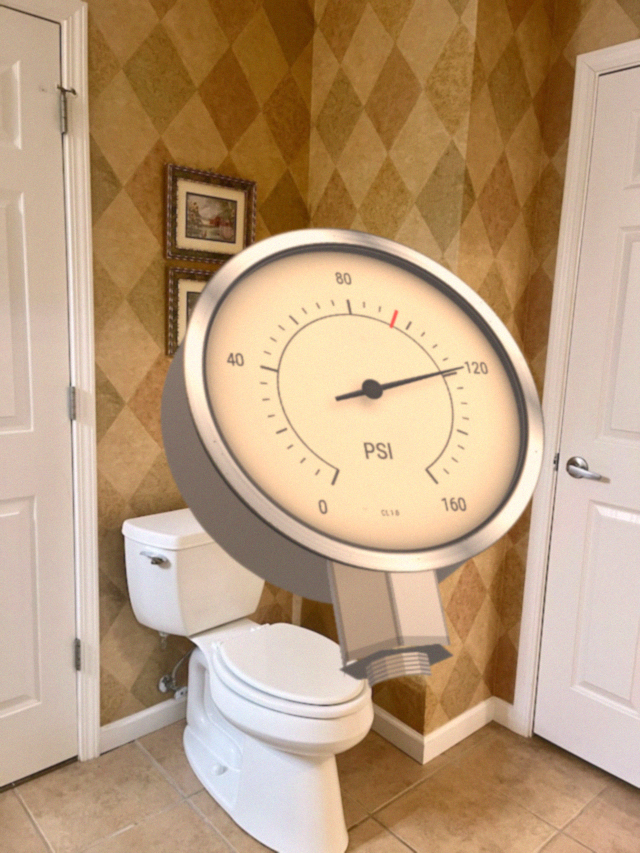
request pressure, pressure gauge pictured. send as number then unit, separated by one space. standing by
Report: 120 psi
